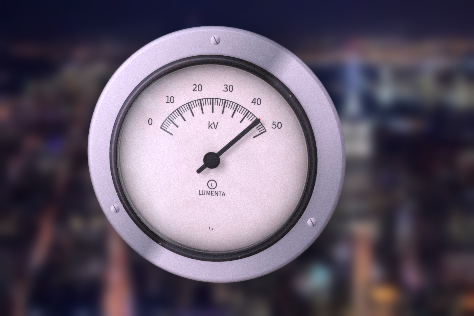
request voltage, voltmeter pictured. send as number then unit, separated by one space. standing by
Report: 45 kV
